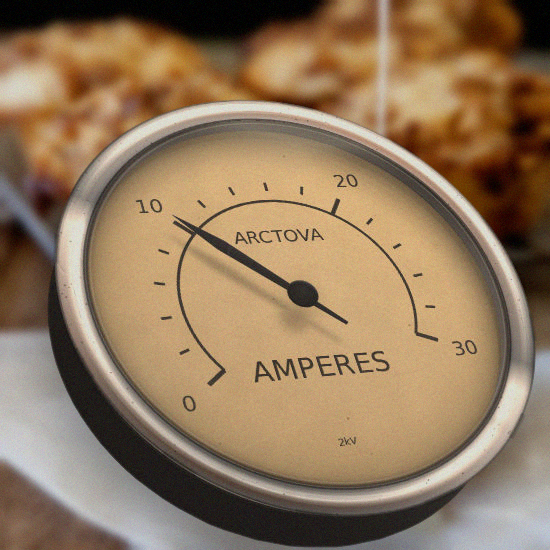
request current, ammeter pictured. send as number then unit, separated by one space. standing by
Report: 10 A
